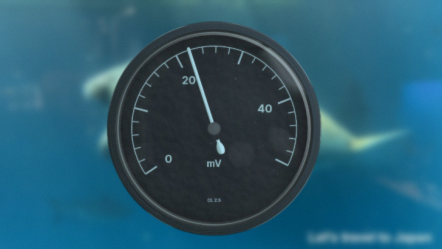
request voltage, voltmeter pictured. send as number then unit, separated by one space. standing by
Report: 22 mV
